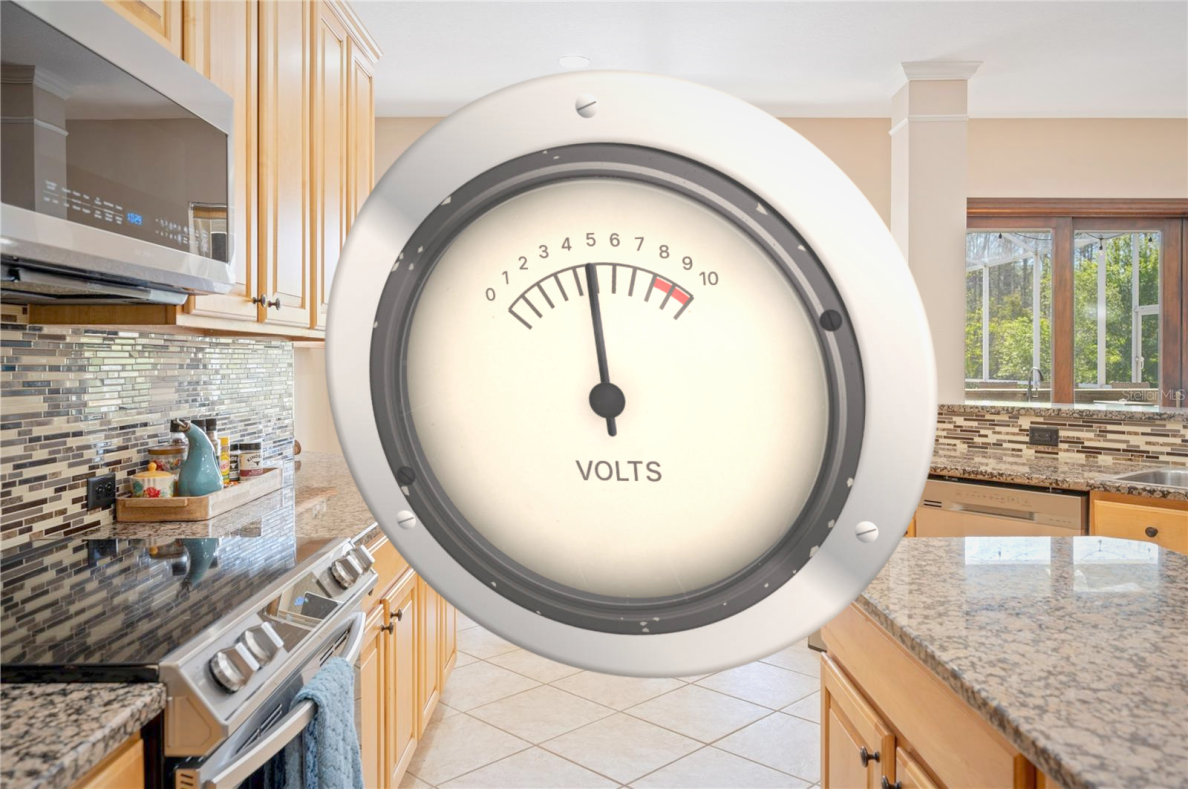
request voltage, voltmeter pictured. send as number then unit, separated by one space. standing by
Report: 5 V
